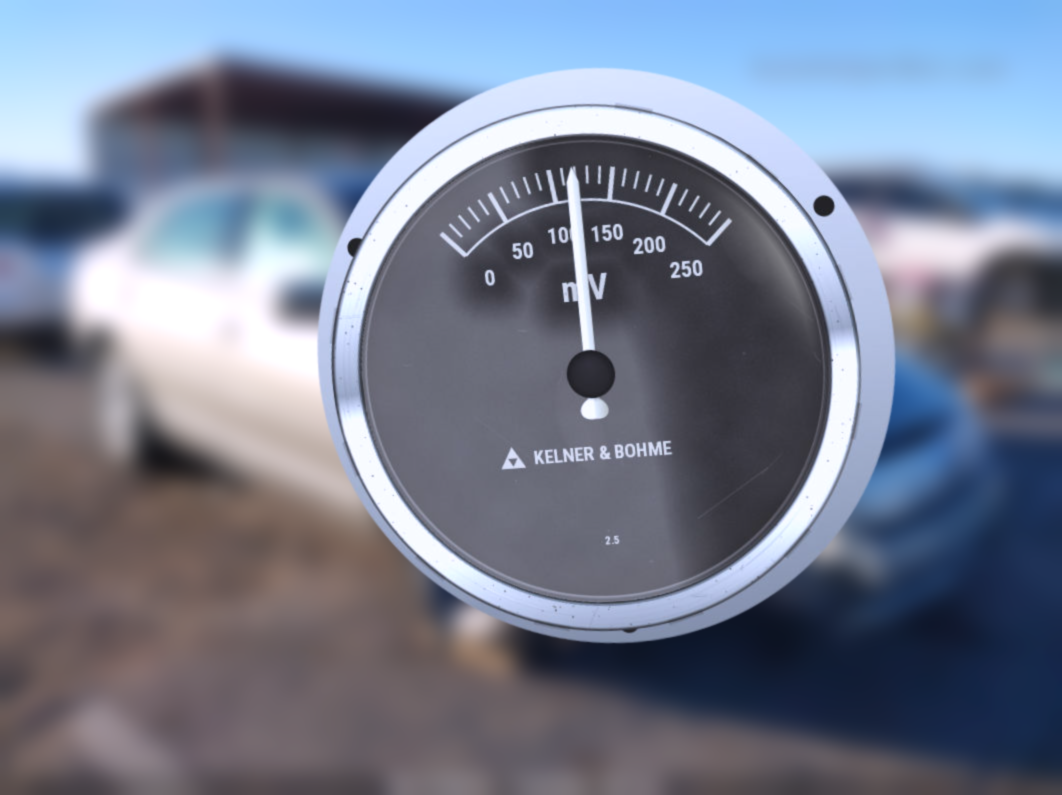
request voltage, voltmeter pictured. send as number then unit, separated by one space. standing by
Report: 120 mV
